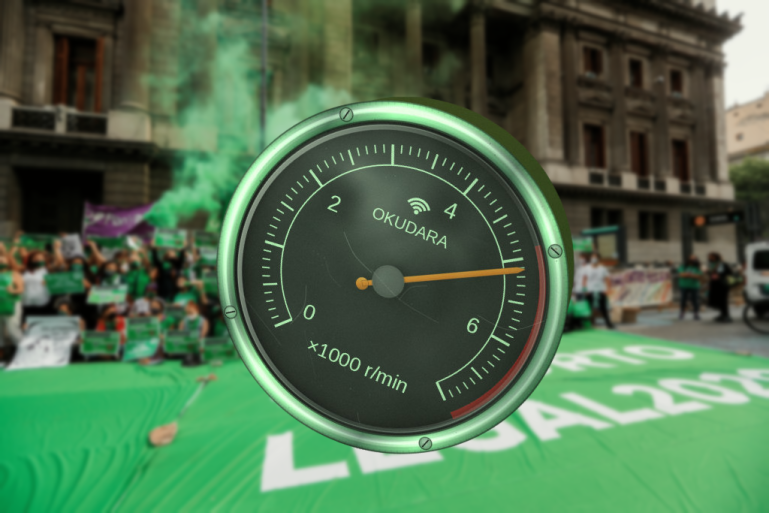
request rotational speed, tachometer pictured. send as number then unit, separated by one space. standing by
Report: 5100 rpm
